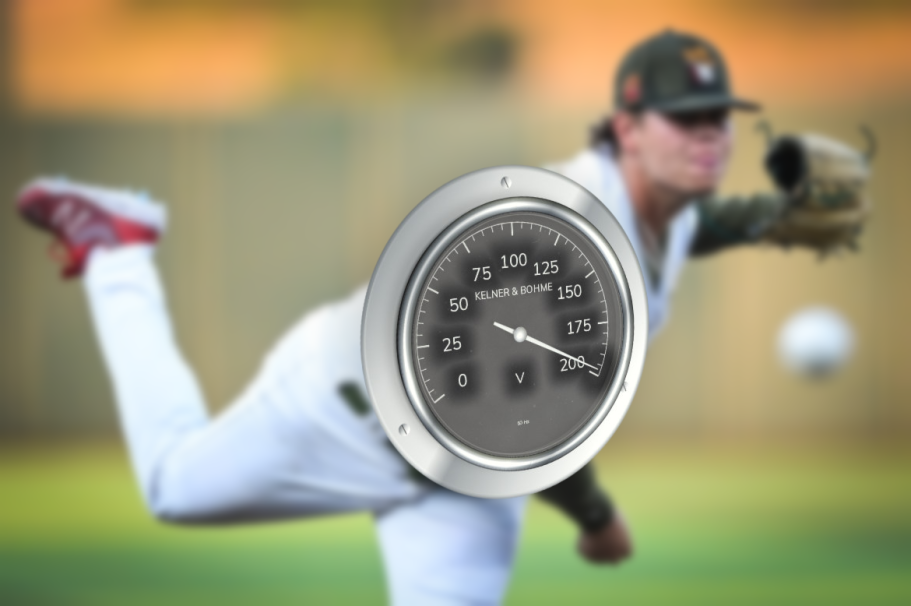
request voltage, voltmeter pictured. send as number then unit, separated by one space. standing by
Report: 197.5 V
